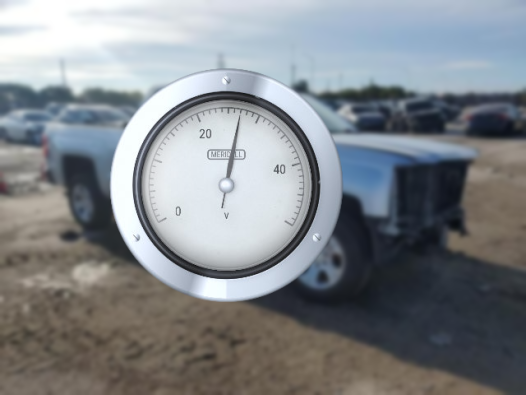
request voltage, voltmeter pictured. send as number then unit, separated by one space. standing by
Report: 27 V
